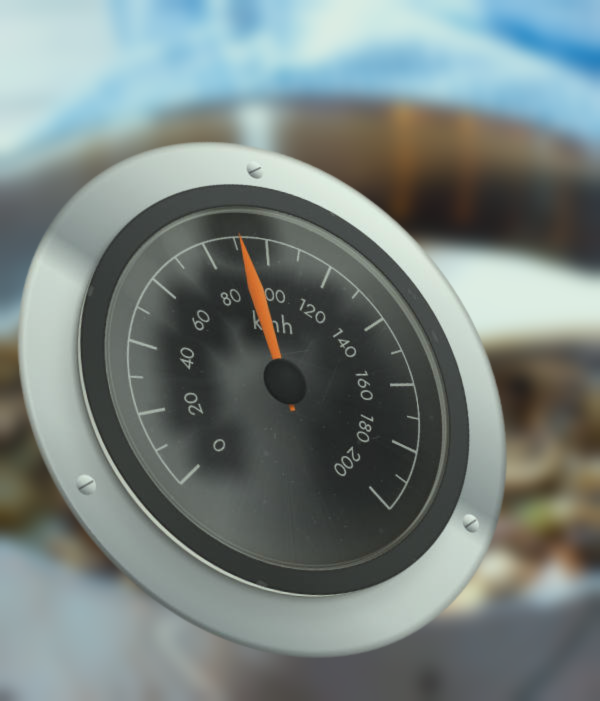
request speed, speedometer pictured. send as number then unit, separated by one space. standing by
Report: 90 km/h
